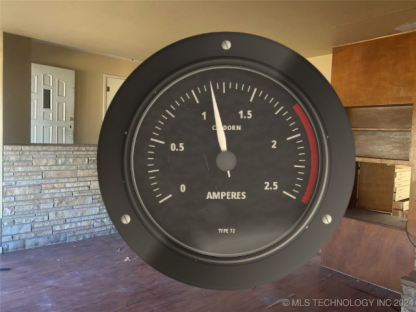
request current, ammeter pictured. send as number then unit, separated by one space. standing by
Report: 1.15 A
